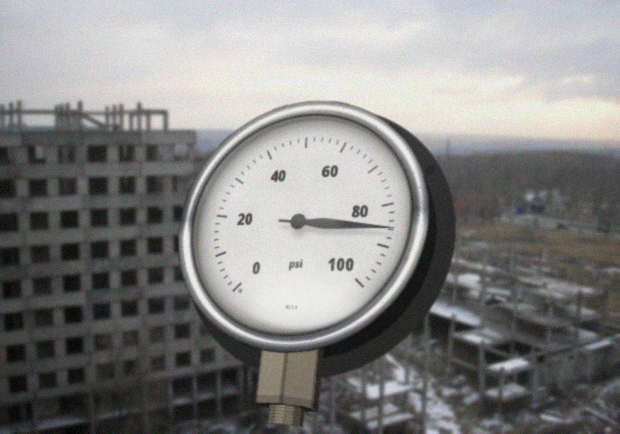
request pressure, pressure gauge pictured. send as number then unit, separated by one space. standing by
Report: 86 psi
